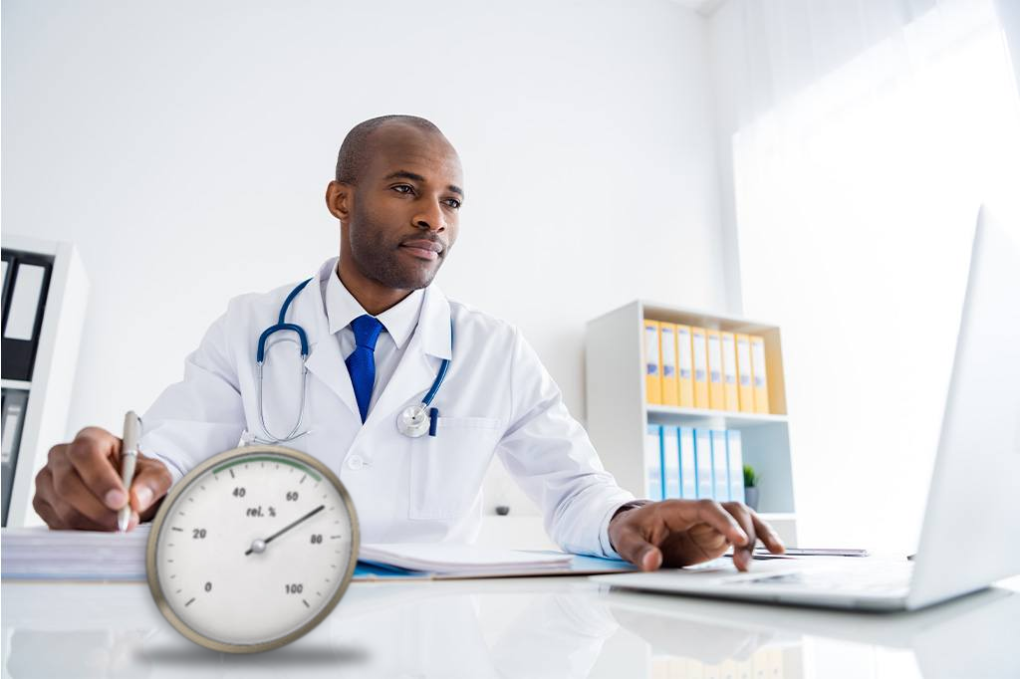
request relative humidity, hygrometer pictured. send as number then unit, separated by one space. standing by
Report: 70 %
